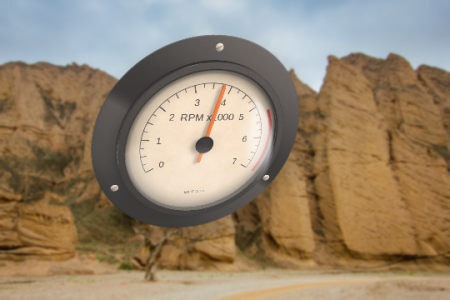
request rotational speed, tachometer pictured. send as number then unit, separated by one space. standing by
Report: 3750 rpm
